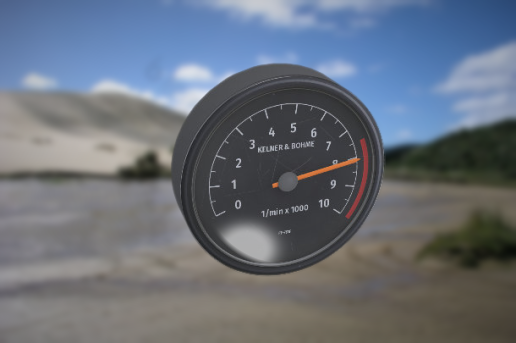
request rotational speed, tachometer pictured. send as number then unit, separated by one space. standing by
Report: 8000 rpm
